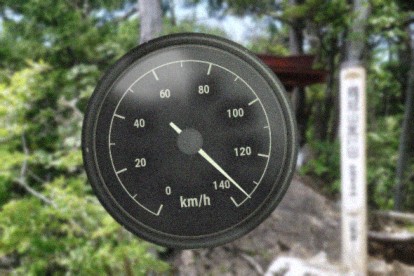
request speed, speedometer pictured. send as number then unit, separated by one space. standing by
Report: 135 km/h
